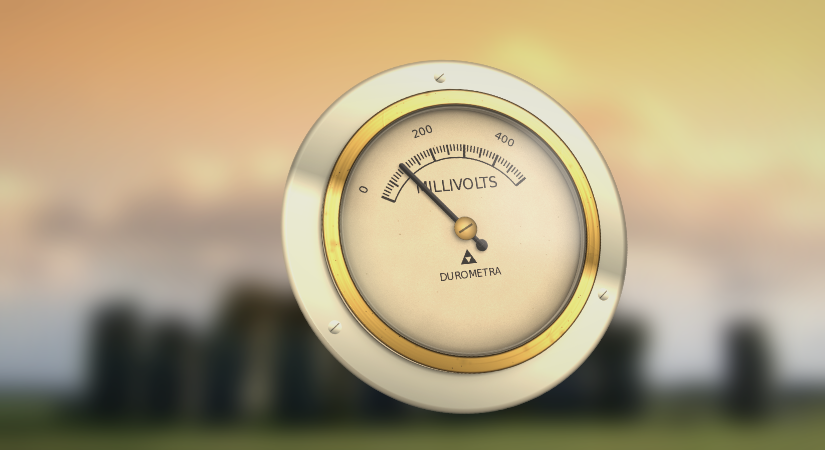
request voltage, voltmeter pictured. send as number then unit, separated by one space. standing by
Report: 100 mV
